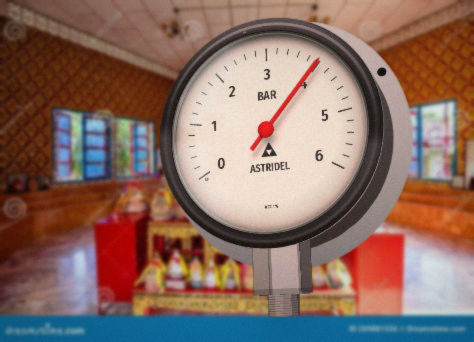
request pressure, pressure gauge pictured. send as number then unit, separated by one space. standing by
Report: 4 bar
